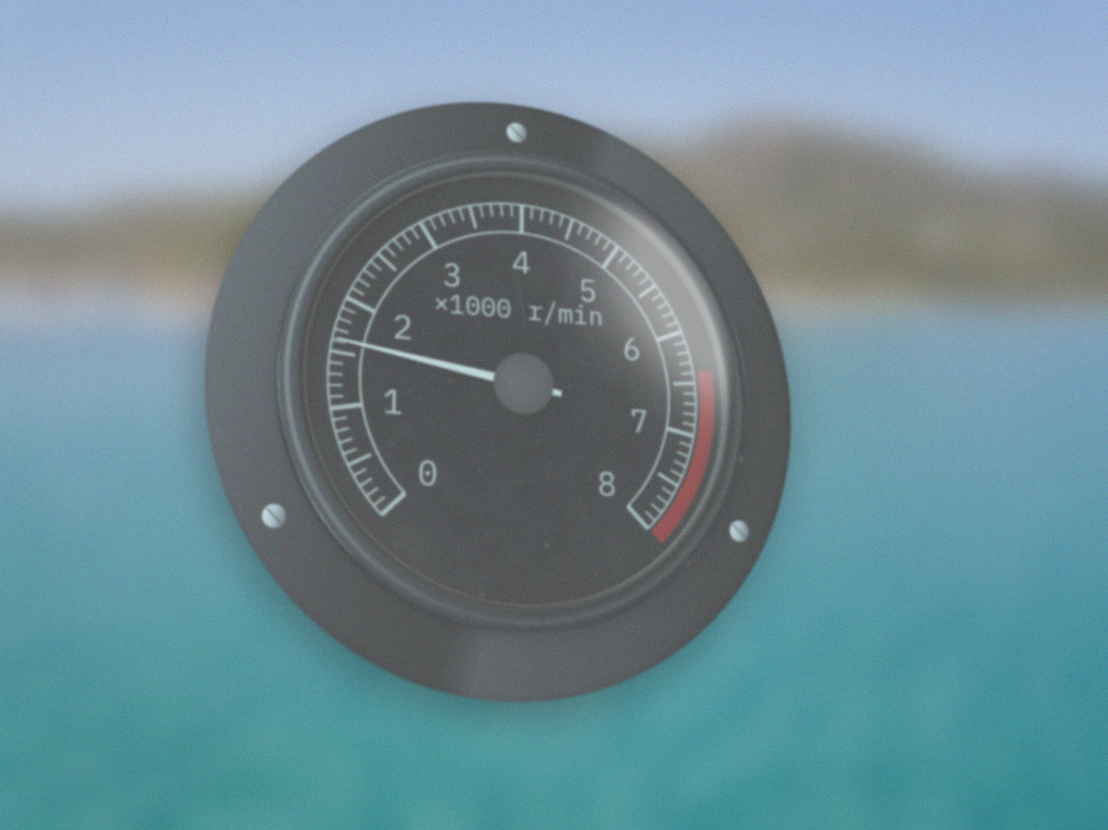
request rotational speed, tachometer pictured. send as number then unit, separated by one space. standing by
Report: 1600 rpm
